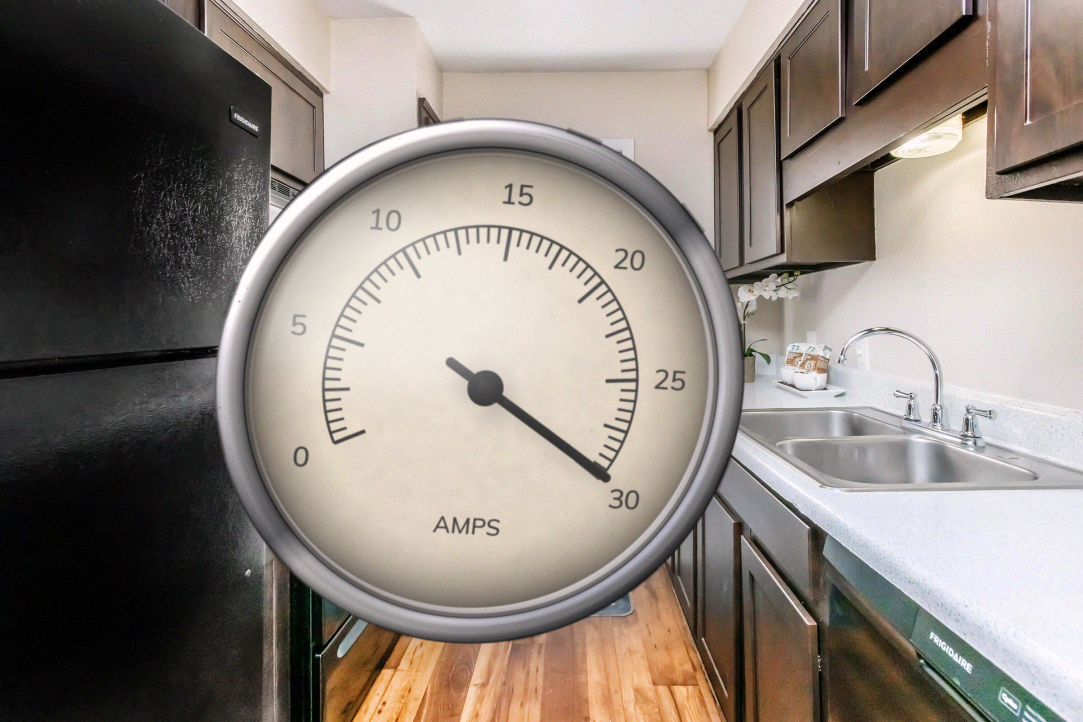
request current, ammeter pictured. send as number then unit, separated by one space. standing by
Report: 29.75 A
